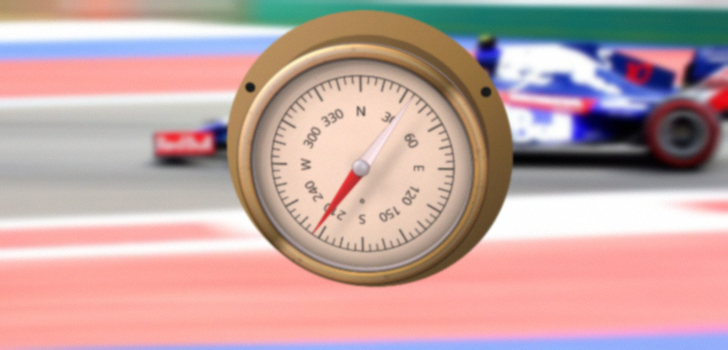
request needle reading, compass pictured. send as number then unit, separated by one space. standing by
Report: 215 °
